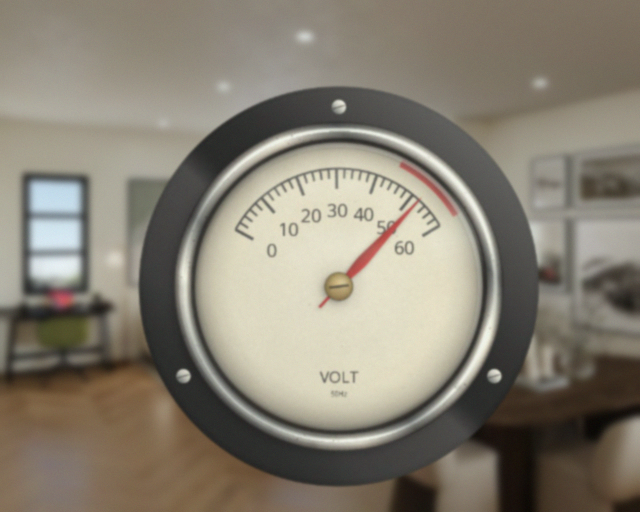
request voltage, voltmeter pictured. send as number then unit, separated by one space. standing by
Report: 52 V
